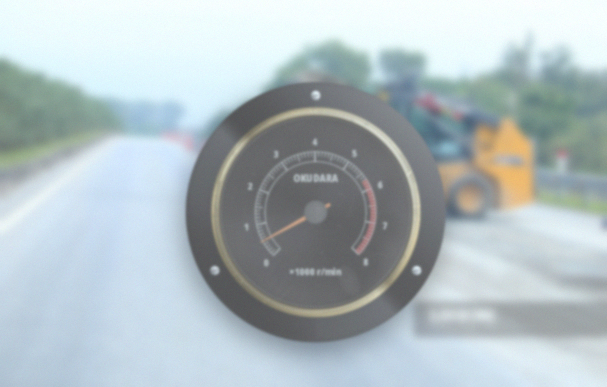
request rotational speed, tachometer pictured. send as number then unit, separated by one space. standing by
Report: 500 rpm
